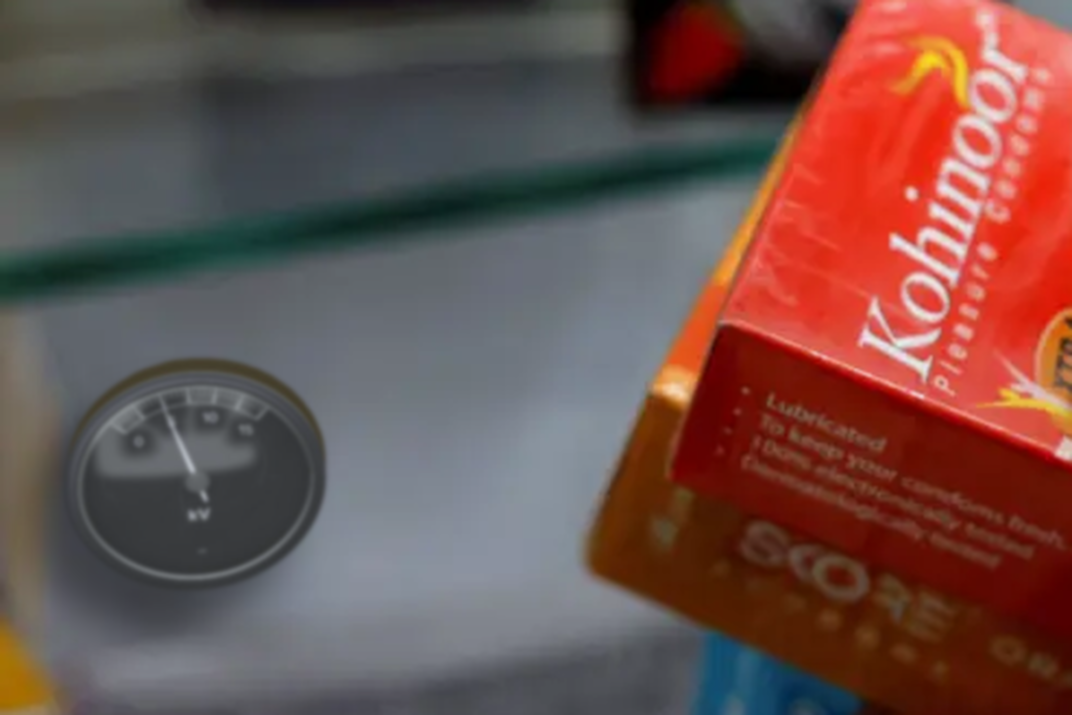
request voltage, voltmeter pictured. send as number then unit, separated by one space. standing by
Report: 5 kV
